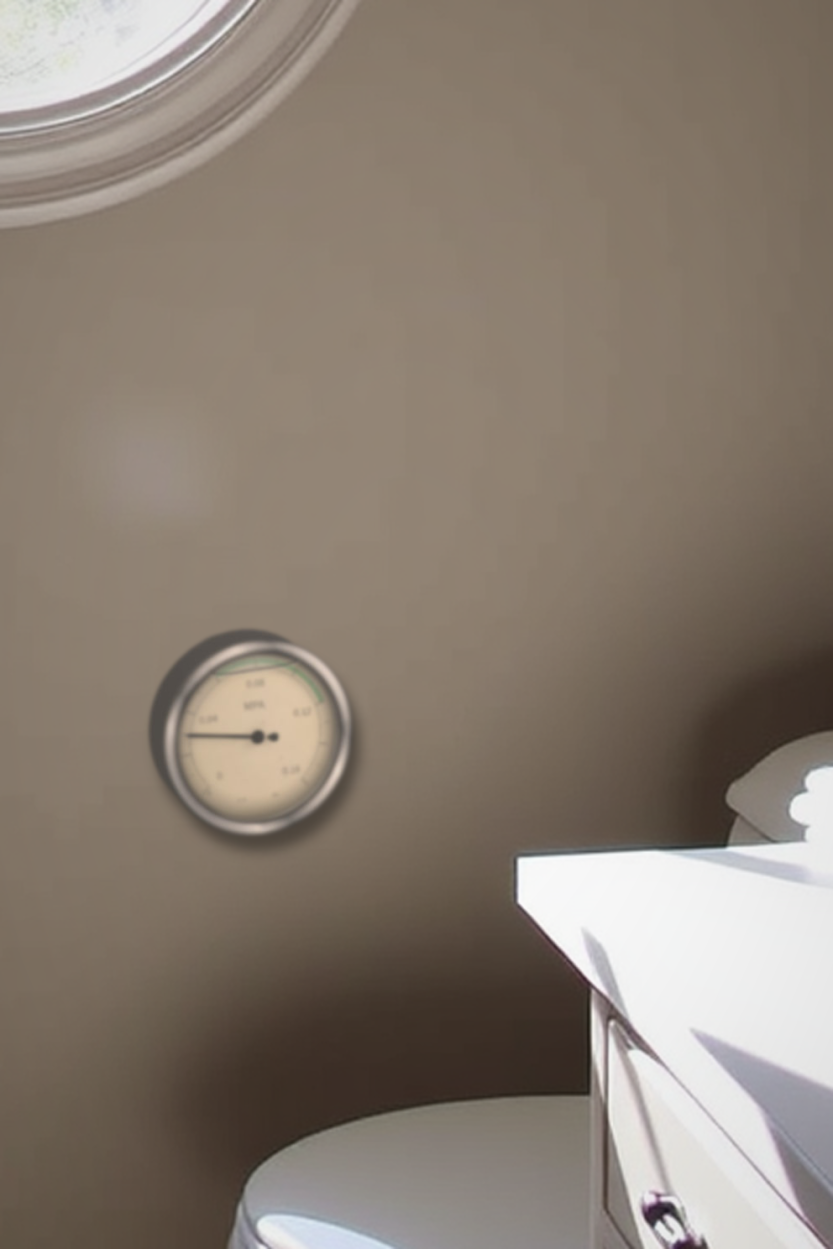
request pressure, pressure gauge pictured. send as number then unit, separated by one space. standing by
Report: 0.03 MPa
